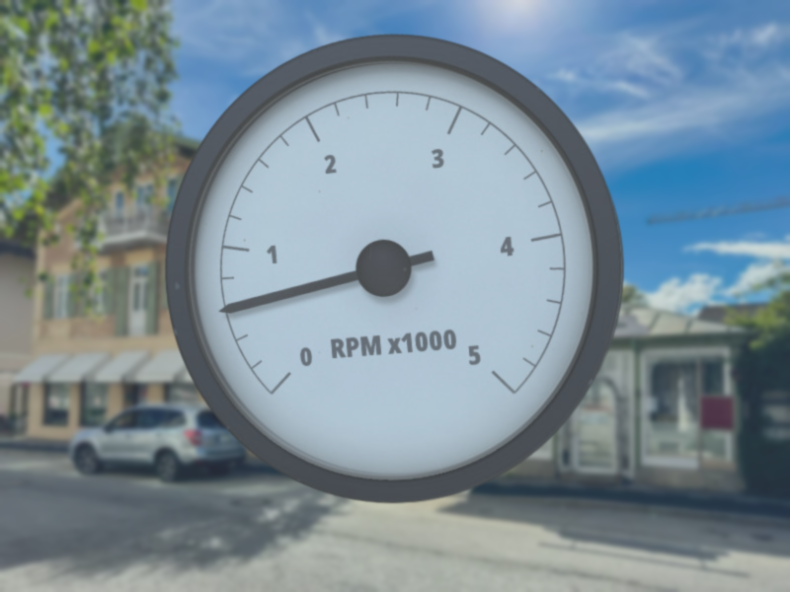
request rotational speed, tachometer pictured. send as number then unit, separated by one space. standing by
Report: 600 rpm
